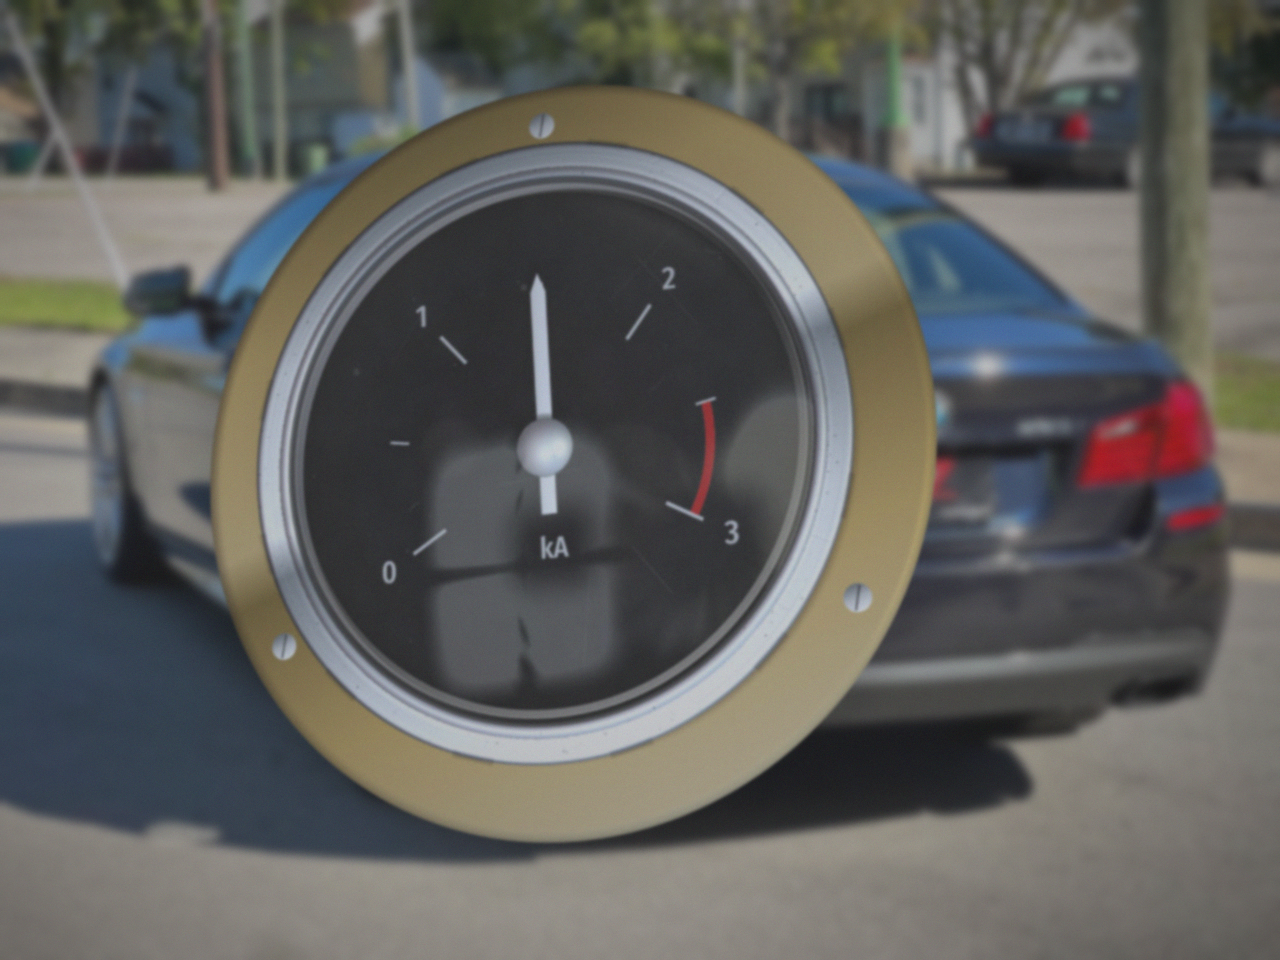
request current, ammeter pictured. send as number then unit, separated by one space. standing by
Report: 1.5 kA
